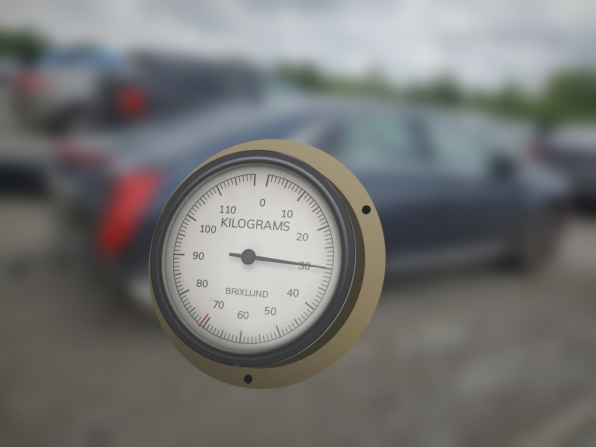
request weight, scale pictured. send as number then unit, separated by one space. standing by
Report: 30 kg
